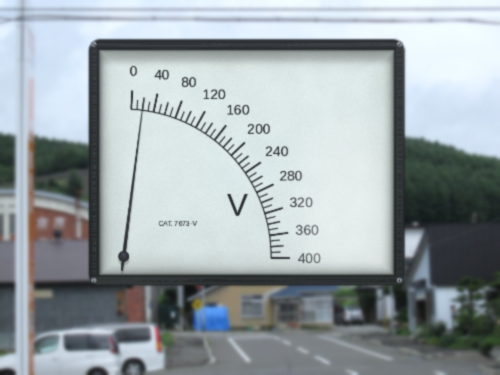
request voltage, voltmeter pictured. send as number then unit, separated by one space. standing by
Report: 20 V
